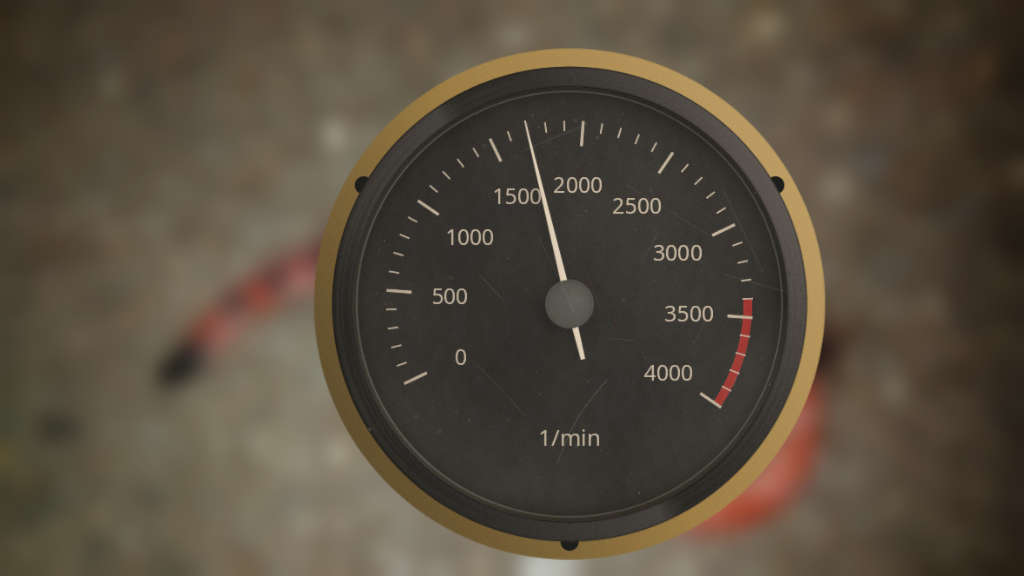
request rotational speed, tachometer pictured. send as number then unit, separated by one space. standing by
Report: 1700 rpm
